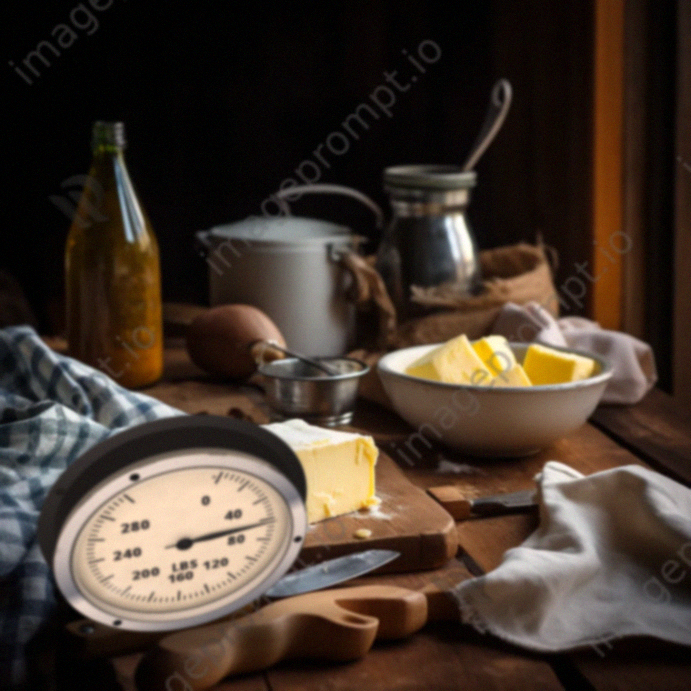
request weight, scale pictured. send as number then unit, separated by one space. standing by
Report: 60 lb
